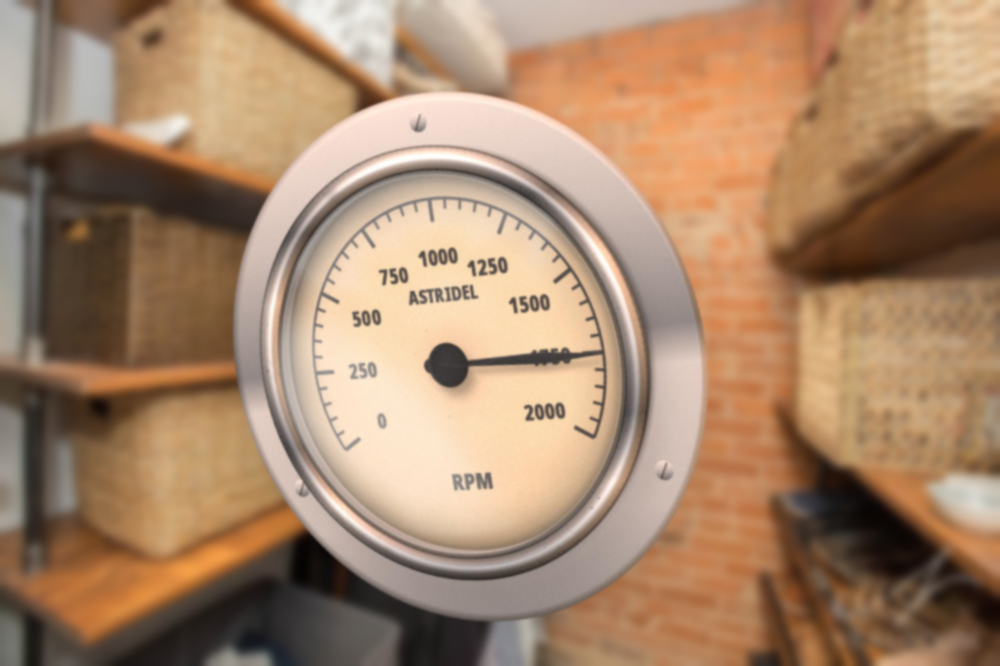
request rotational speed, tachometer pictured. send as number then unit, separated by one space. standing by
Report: 1750 rpm
